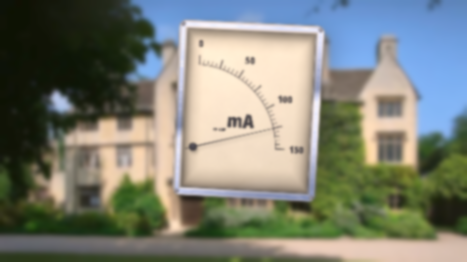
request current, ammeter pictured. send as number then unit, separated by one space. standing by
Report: 125 mA
